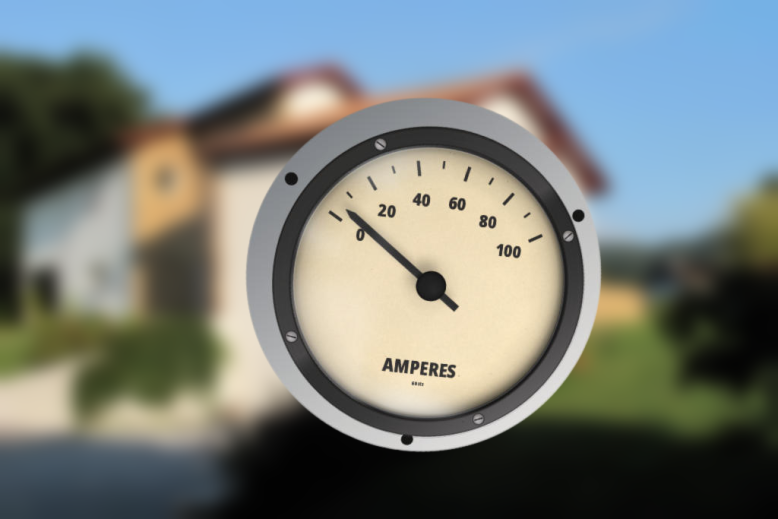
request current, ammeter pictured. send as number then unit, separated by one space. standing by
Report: 5 A
